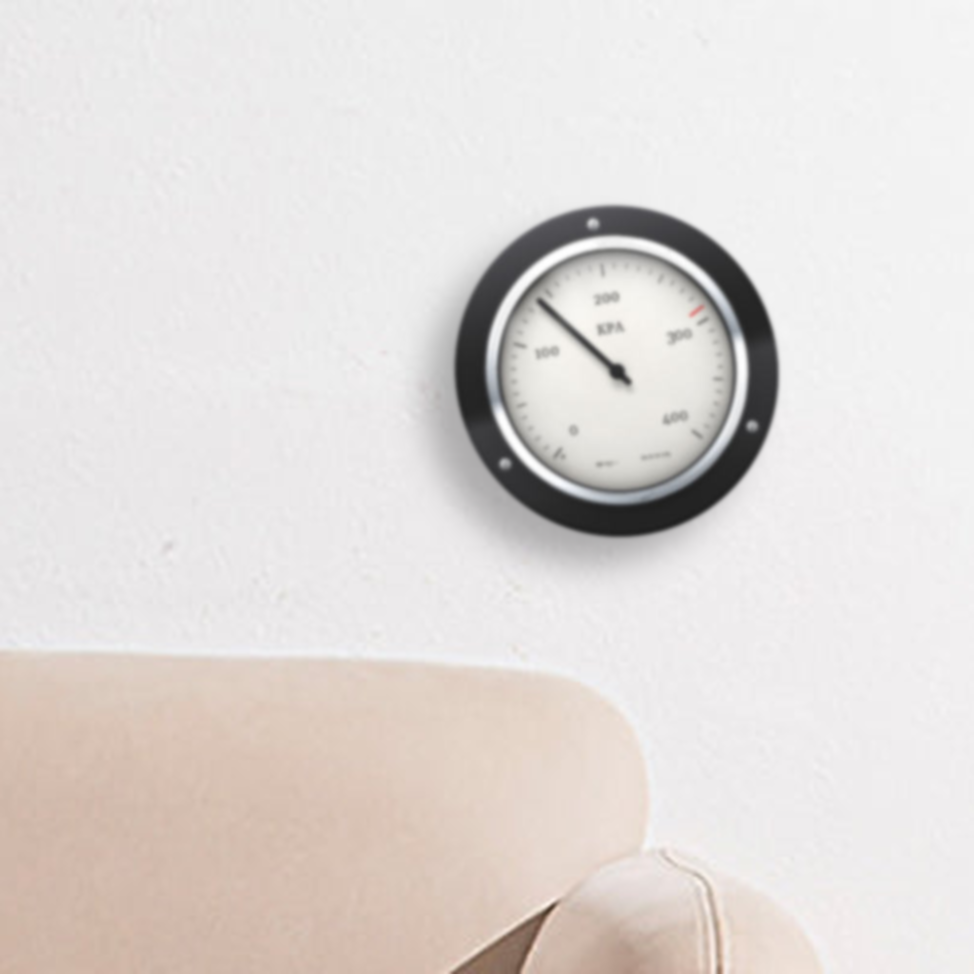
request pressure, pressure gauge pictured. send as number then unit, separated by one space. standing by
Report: 140 kPa
